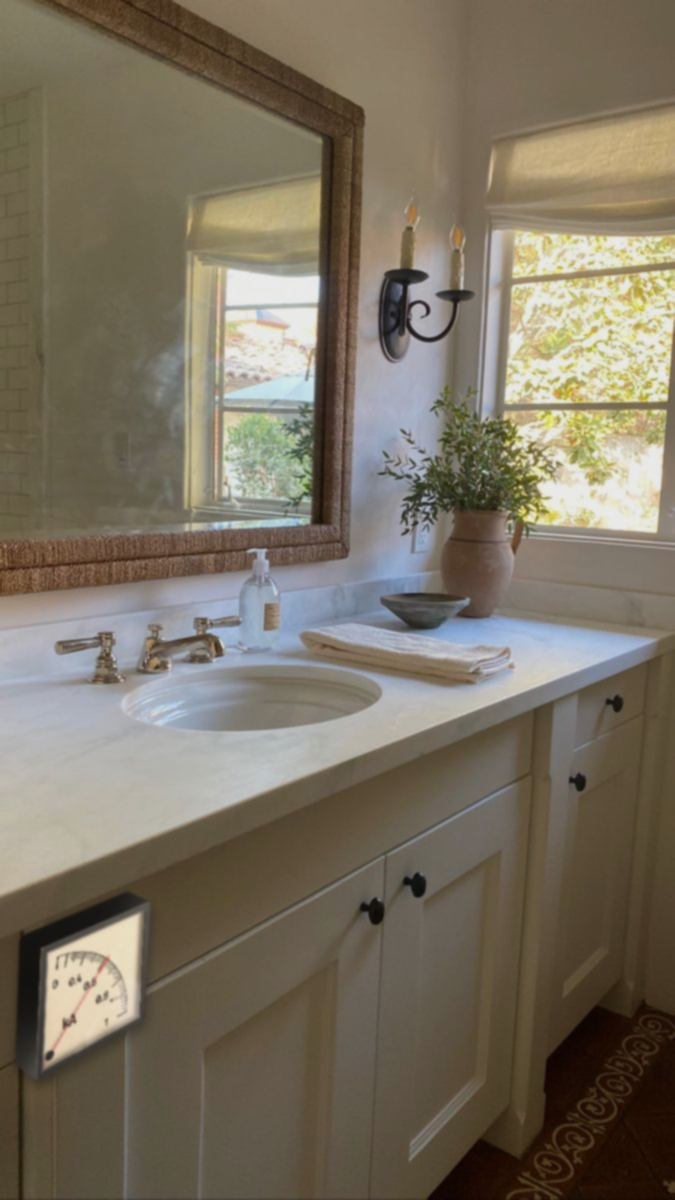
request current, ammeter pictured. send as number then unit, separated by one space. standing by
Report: 0.6 kA
